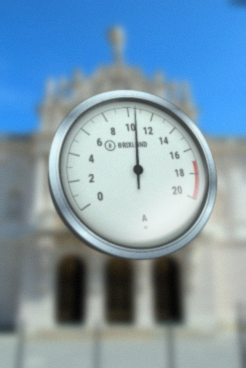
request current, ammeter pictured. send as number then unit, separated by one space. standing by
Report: 10.5 A
